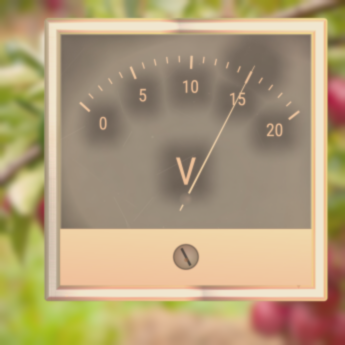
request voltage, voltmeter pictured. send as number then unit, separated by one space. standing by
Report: 15 V
